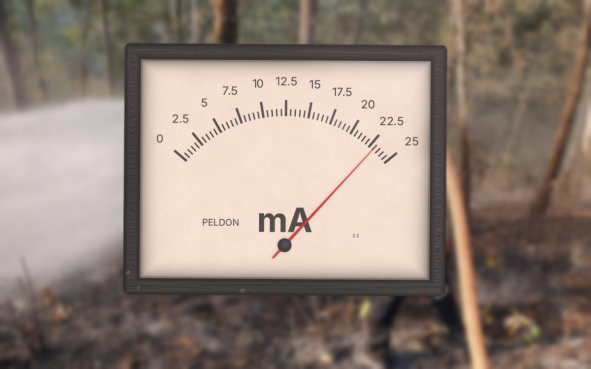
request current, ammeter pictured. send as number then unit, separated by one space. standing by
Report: 23 mA
